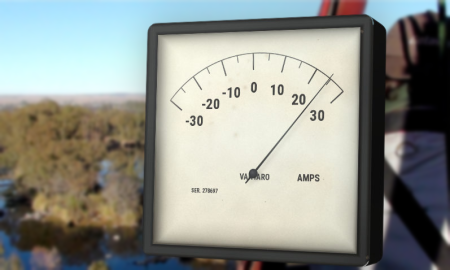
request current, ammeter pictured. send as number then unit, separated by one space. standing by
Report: 25 A
